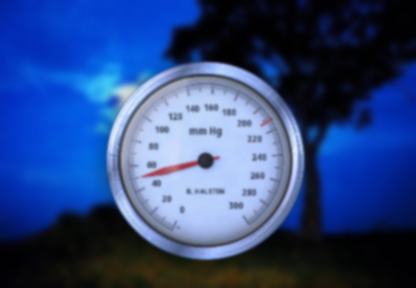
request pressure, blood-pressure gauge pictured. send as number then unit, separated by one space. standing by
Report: 50 mmHg
